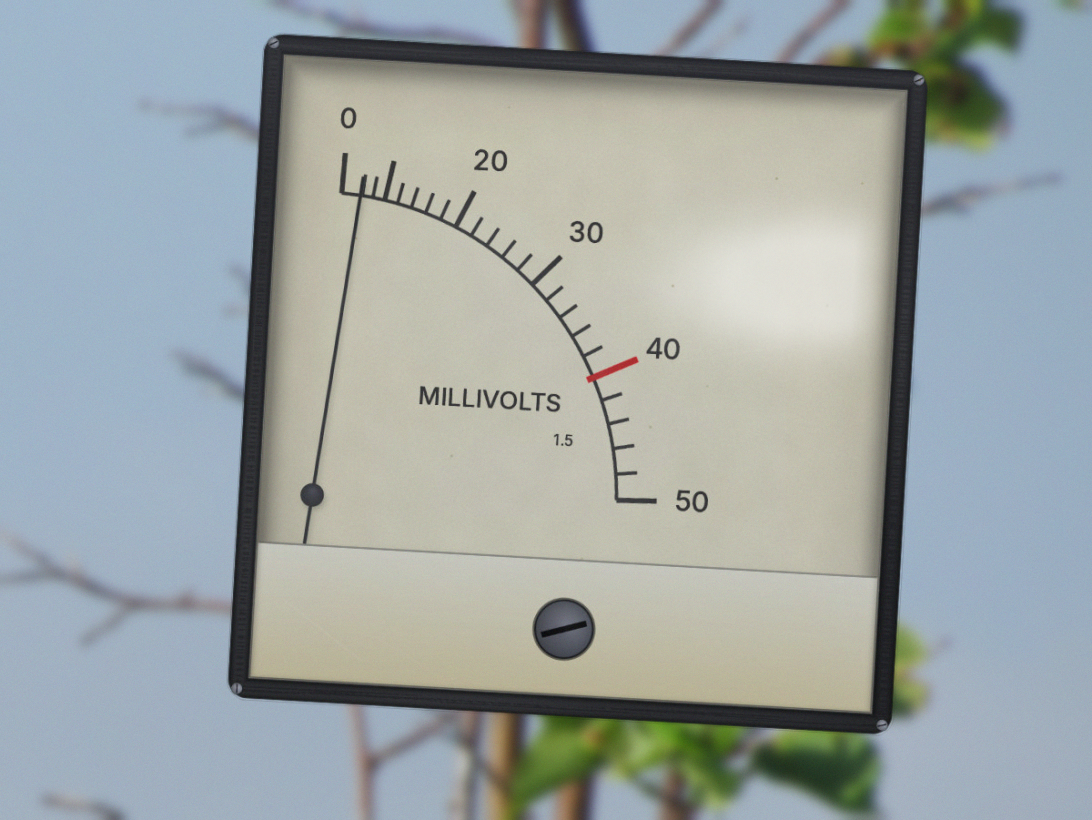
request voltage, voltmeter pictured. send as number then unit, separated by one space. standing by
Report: 6 mV
